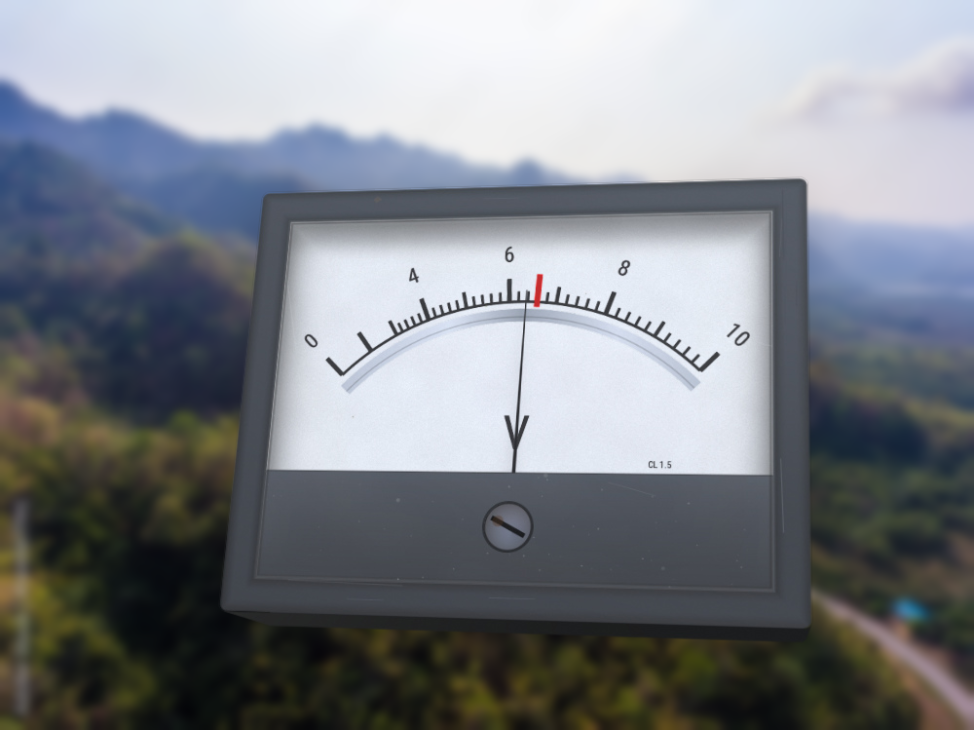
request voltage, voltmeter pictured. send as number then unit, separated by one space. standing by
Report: 6.4 V
